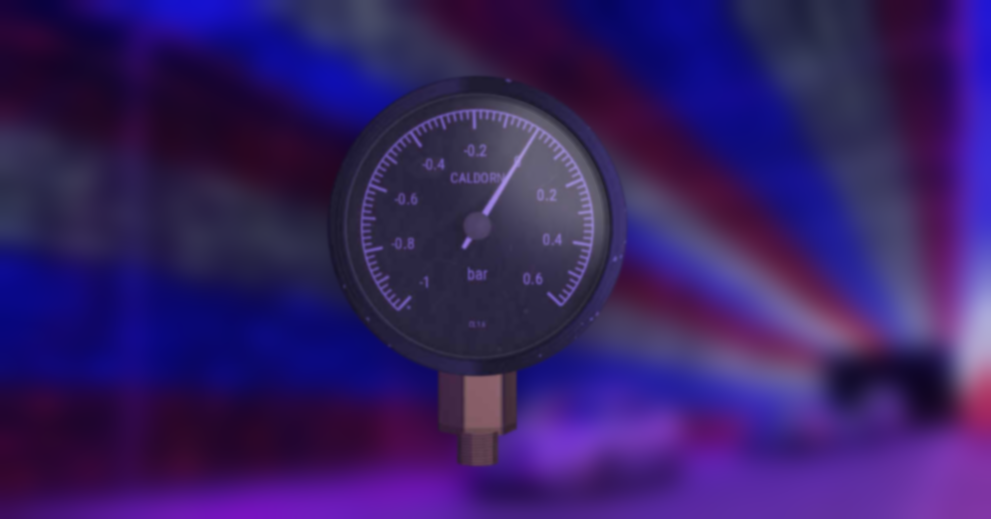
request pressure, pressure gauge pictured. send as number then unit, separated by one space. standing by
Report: 0 bar
